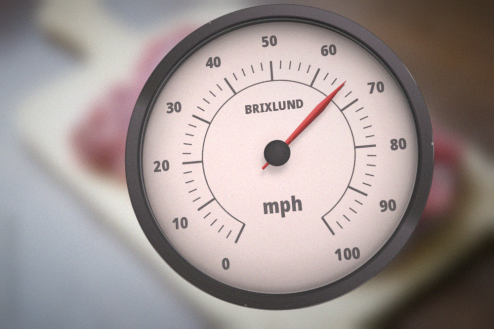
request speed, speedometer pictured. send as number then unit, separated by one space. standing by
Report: 66 mph
